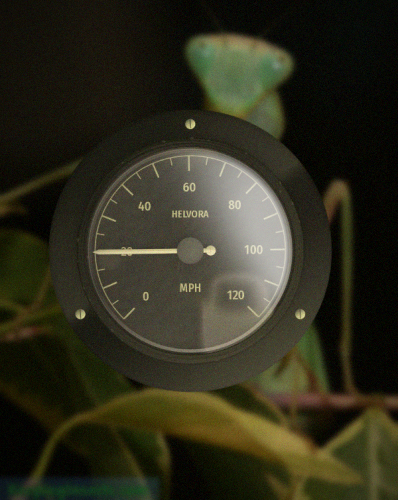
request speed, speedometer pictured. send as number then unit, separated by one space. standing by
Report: 20 mph
